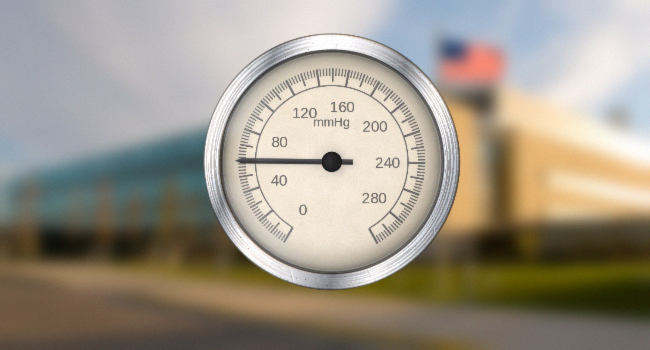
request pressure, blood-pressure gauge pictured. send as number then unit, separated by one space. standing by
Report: 60 mmHg
